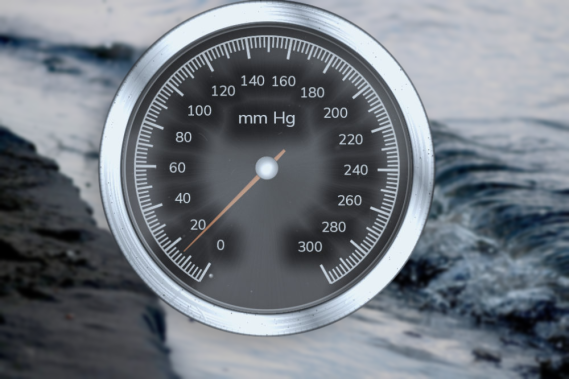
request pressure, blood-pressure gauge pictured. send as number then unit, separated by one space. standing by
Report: 14 mmHg
